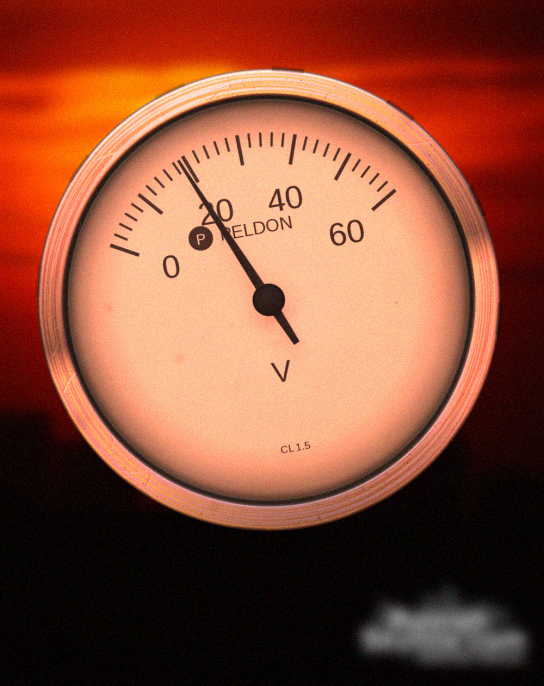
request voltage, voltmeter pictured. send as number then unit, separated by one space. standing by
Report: 19 V
